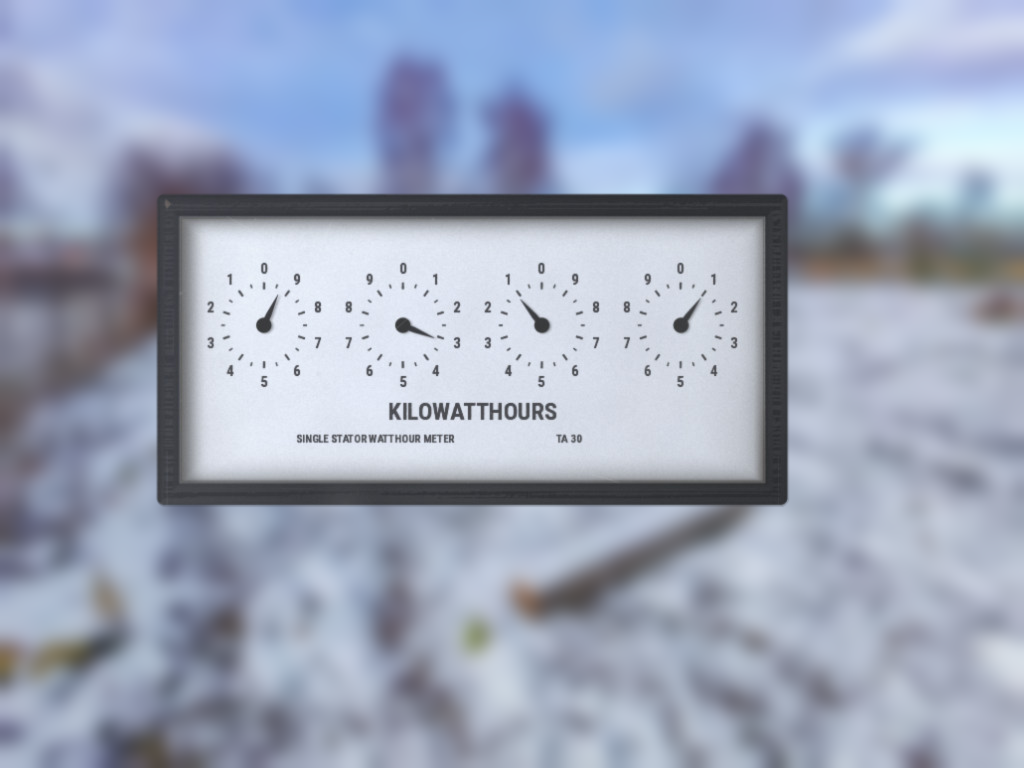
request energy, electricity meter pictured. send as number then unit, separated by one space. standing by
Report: 9311 kWh
